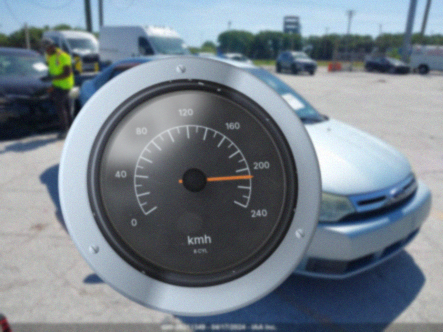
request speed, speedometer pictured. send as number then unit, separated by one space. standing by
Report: 210 km/h
